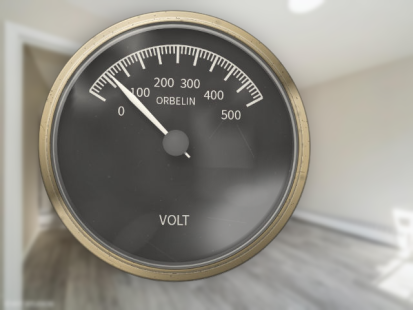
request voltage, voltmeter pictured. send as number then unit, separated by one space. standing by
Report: 60 V
